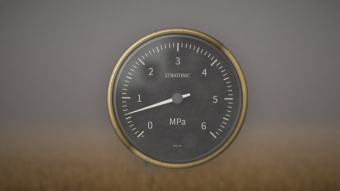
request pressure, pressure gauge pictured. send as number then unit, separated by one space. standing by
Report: 0.6 MPa
